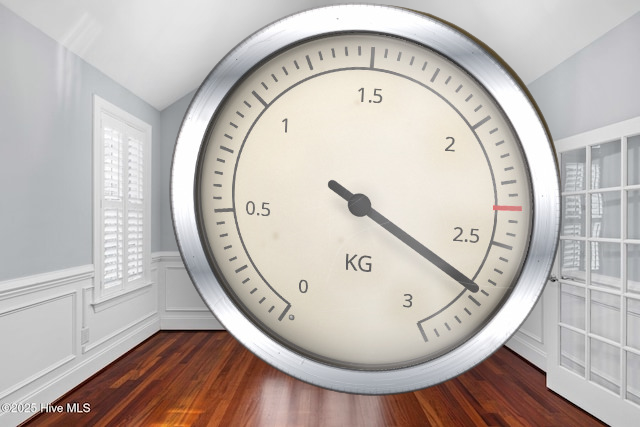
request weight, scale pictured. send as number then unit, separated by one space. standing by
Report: 2.7 kg
